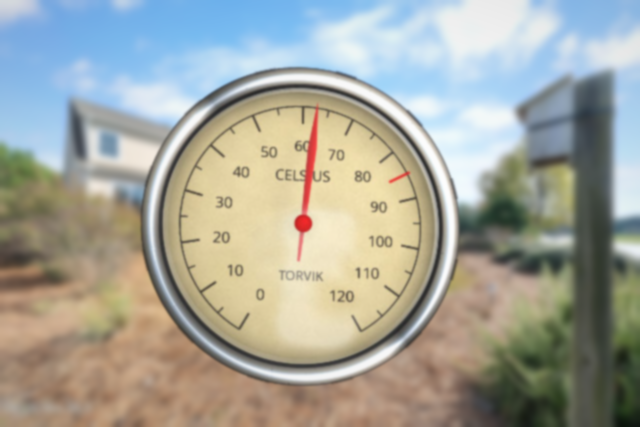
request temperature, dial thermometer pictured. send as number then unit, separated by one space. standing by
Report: 62.5 °C
